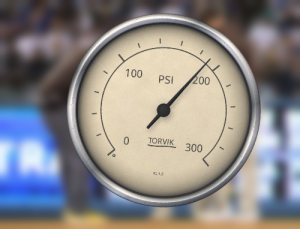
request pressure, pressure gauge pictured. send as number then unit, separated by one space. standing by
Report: 190 psi
